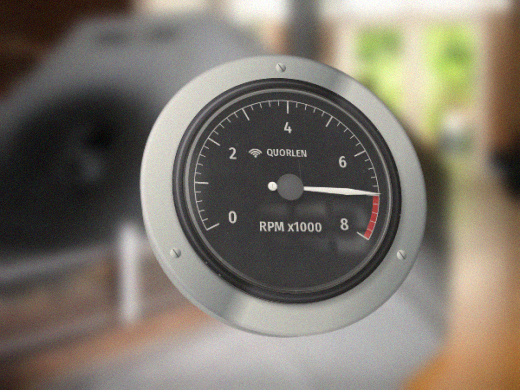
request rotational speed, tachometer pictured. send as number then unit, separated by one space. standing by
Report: 7000 rpm
